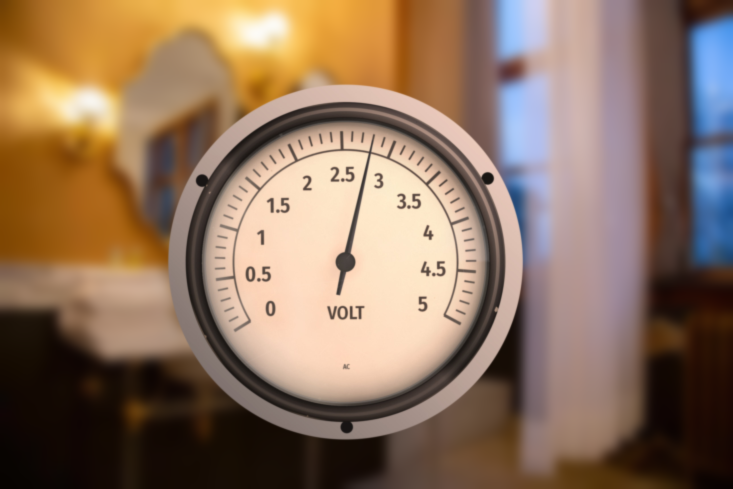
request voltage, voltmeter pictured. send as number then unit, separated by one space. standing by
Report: 2.8 V
